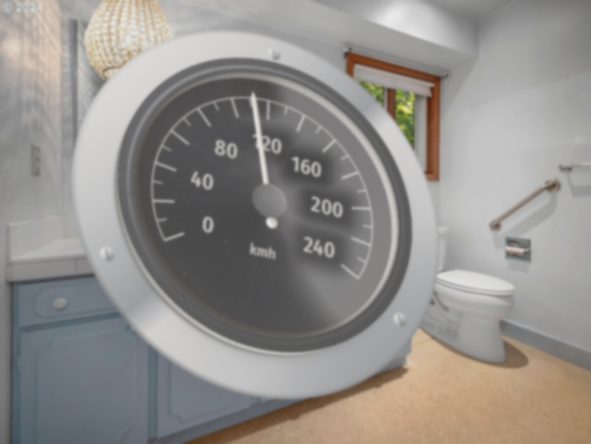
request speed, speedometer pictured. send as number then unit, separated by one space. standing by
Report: 110 km/h
